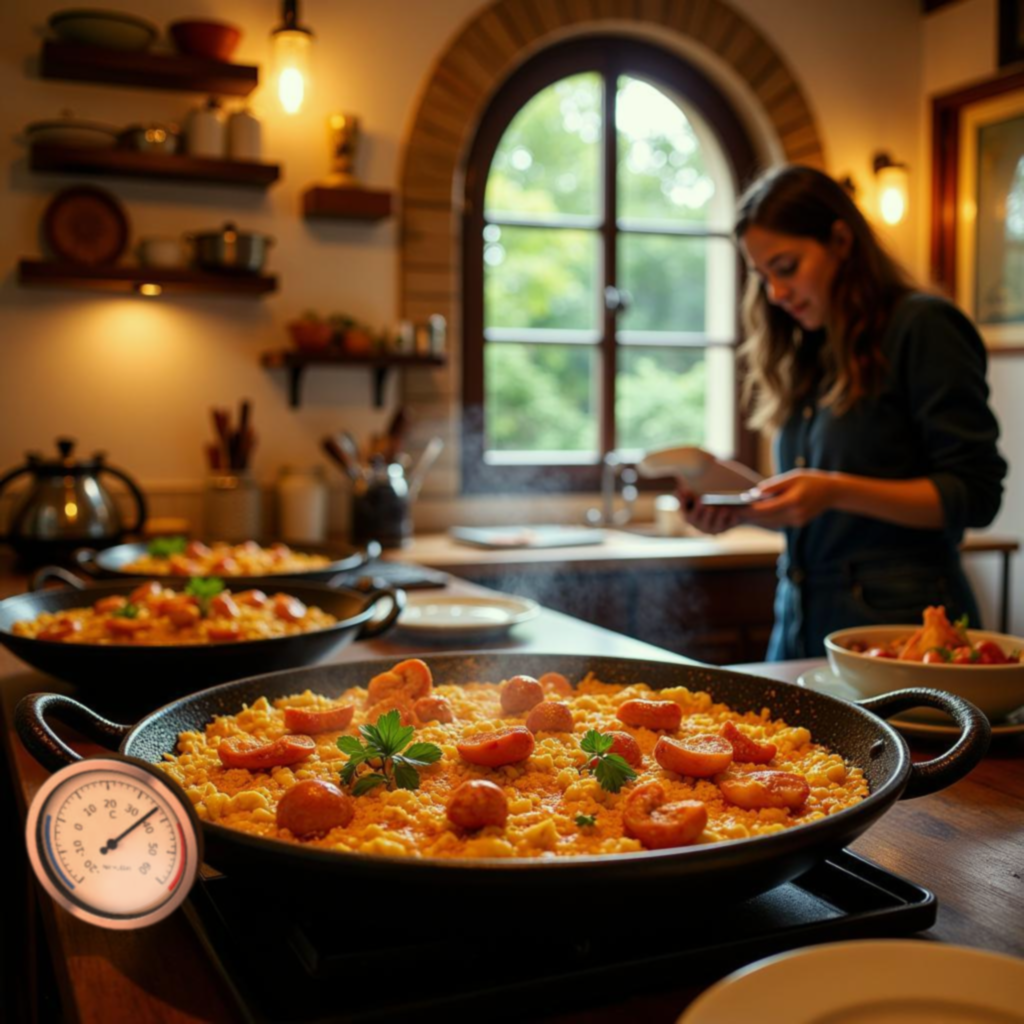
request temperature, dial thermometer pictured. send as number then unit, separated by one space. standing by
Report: 36 °C
